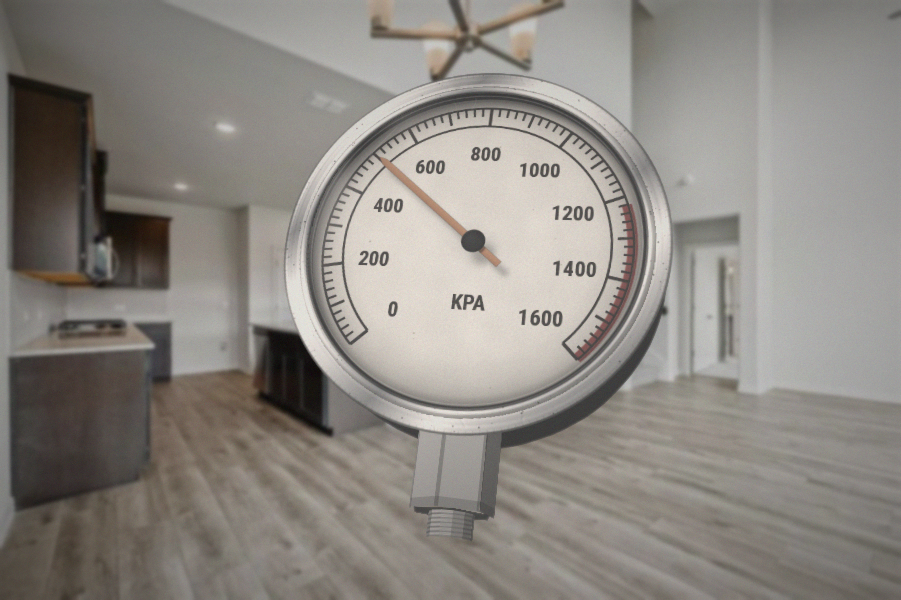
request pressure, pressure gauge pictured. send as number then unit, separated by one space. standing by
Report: 500 kPa
